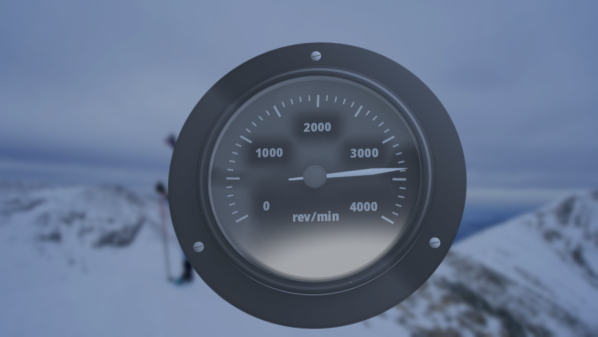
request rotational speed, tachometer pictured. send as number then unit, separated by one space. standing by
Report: 3400 rpm
